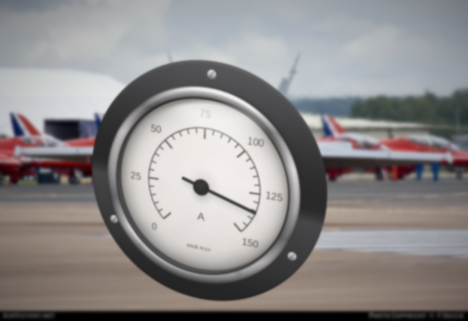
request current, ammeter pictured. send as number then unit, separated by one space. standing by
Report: 135 A
